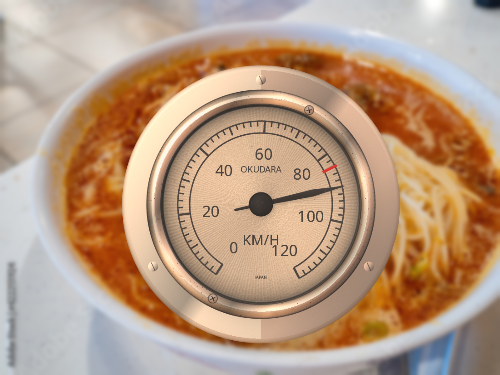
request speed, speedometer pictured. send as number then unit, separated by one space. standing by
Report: 90 km/h
